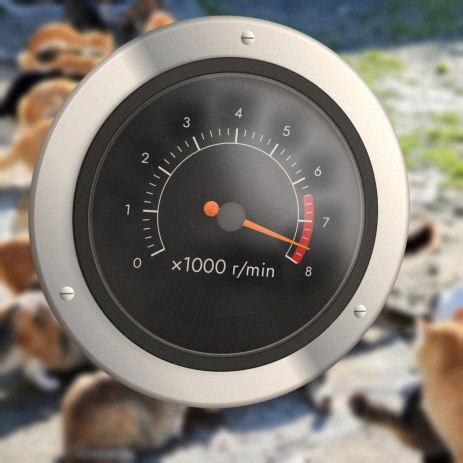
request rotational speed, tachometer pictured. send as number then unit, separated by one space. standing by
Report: 7600 rpm
